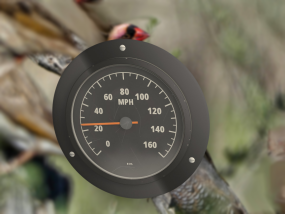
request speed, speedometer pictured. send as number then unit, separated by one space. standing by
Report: 25 mph
